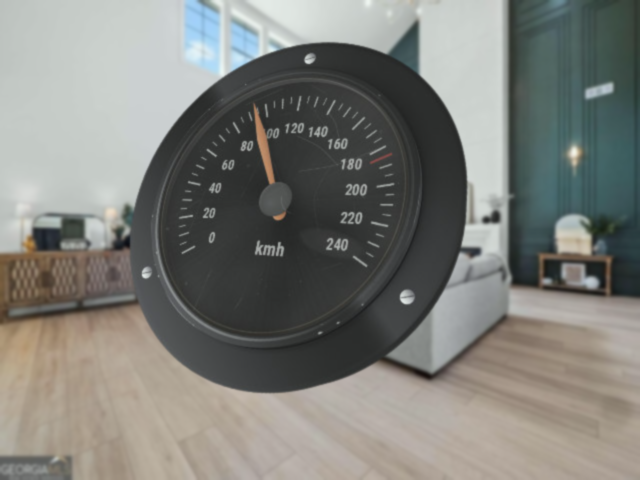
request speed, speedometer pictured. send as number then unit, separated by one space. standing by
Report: 95 km/h
